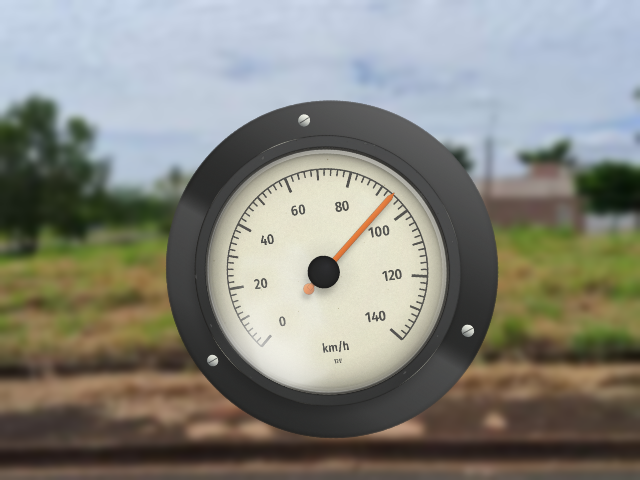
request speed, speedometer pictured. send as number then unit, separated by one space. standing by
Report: 94 km/h
